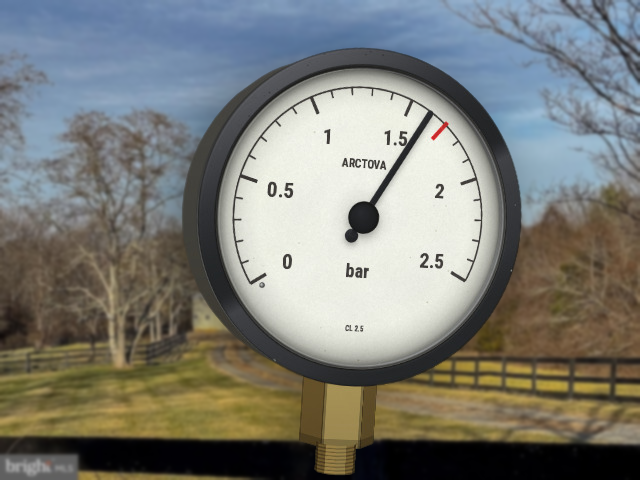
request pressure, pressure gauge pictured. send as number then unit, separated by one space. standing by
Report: 1.6 bar
